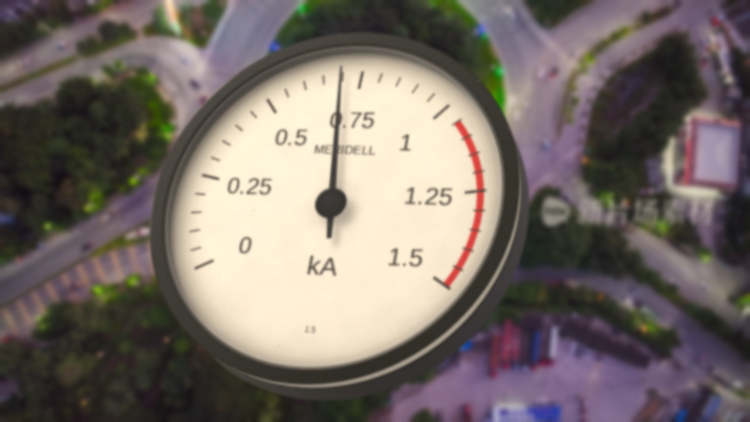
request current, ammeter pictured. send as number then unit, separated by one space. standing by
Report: 0.7 kA
